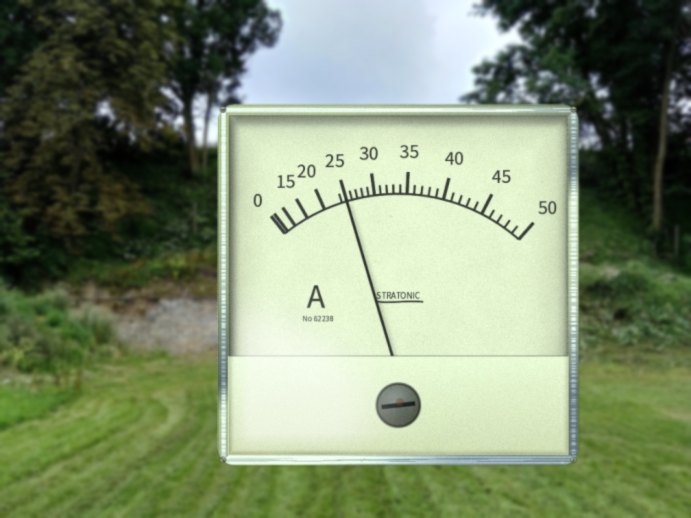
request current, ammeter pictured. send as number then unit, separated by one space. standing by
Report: 25 A
